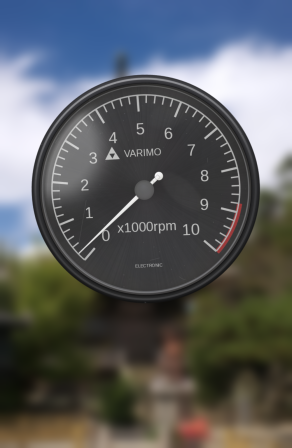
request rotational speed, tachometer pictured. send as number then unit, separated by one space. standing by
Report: 200 rpm
